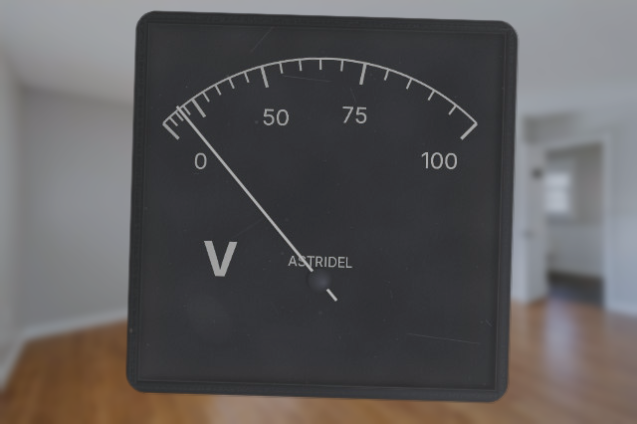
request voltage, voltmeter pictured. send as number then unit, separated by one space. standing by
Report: 17.5 V
